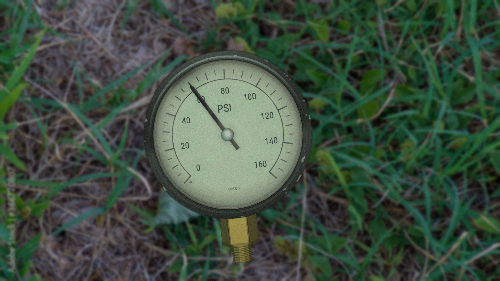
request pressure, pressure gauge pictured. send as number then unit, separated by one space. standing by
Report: 60 psi
